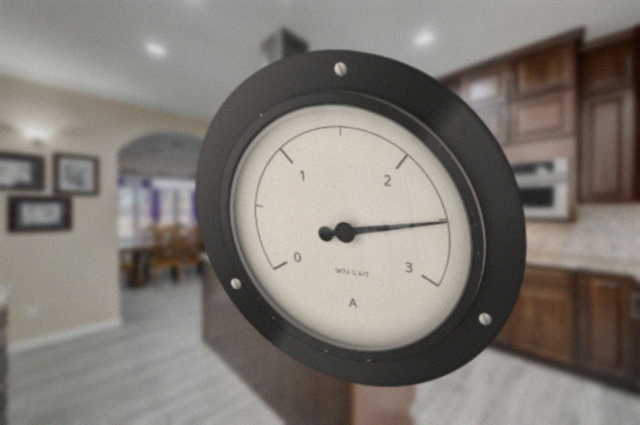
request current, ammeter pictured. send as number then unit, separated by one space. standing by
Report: 2.5 A
